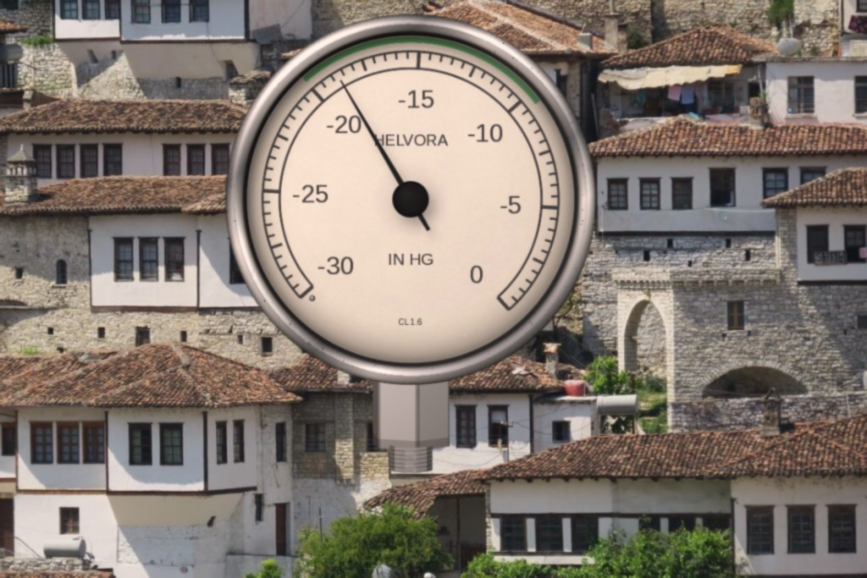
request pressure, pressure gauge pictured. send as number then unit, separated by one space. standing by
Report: -18.75 inHg
